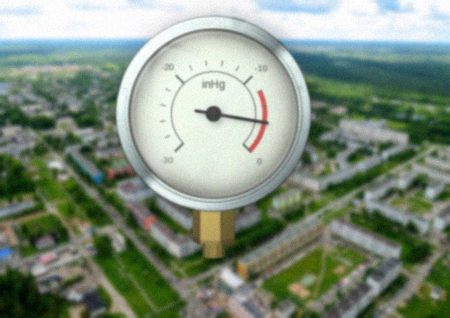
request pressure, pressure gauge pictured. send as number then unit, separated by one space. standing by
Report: -4 inHg
